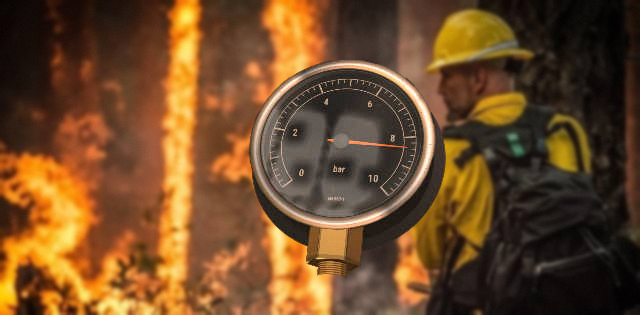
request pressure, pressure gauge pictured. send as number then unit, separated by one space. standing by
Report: 8.4 bar
